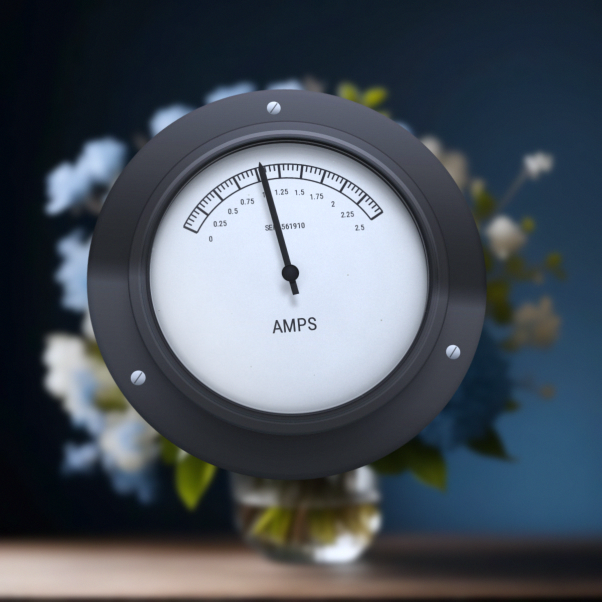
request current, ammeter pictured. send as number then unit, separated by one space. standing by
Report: 1.05 A
